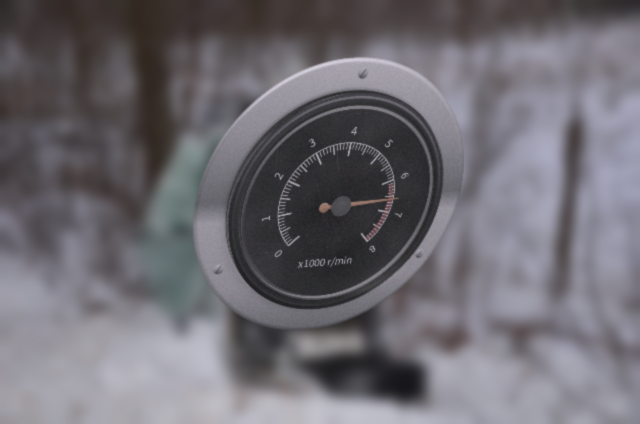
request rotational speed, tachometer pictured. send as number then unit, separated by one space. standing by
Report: 6500 rpm
